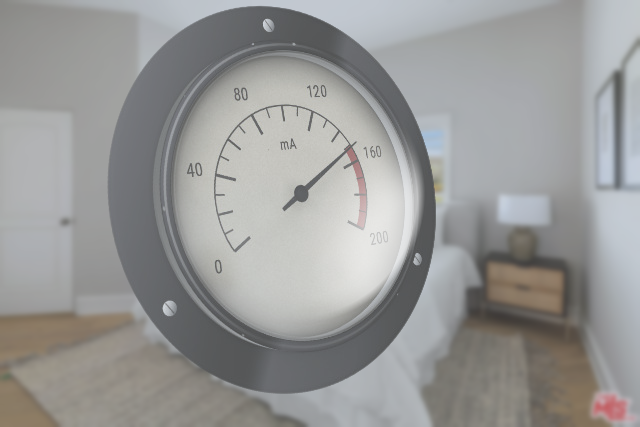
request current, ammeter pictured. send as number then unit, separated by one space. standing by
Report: 150 mA
